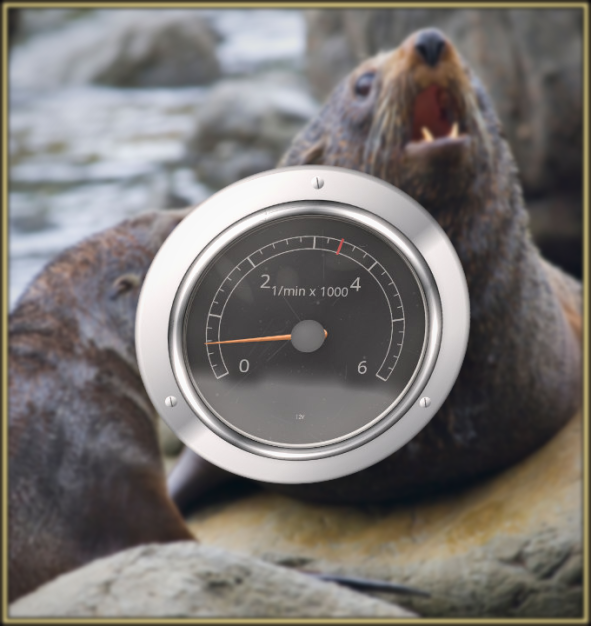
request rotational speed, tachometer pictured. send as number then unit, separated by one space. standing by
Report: 600 rpm
